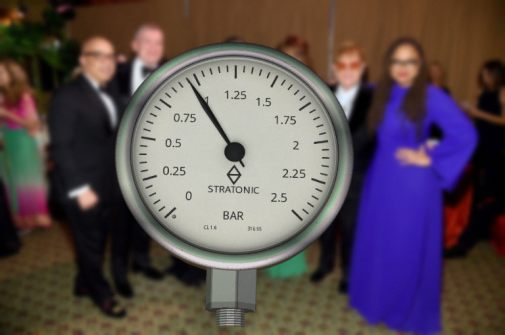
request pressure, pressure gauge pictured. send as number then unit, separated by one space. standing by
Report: 0.95 bar
